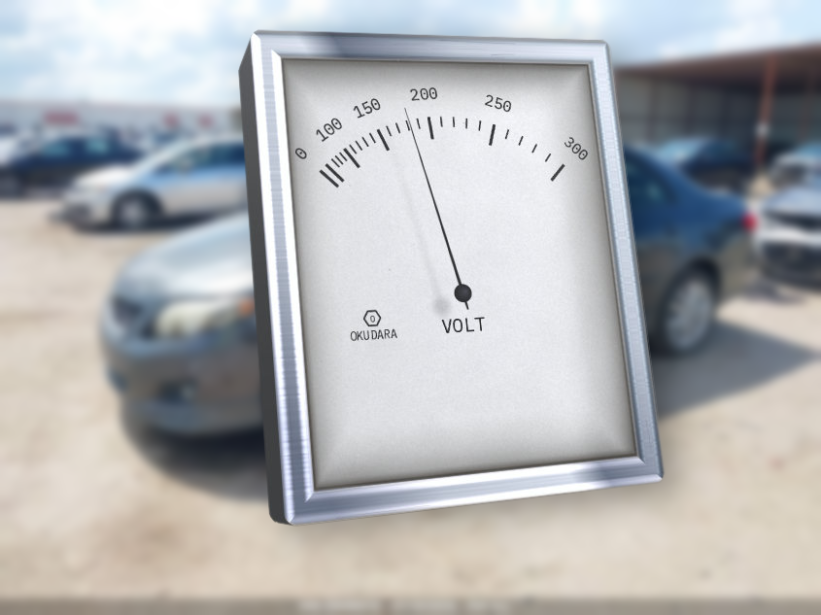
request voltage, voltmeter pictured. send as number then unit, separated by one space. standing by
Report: 180 V
